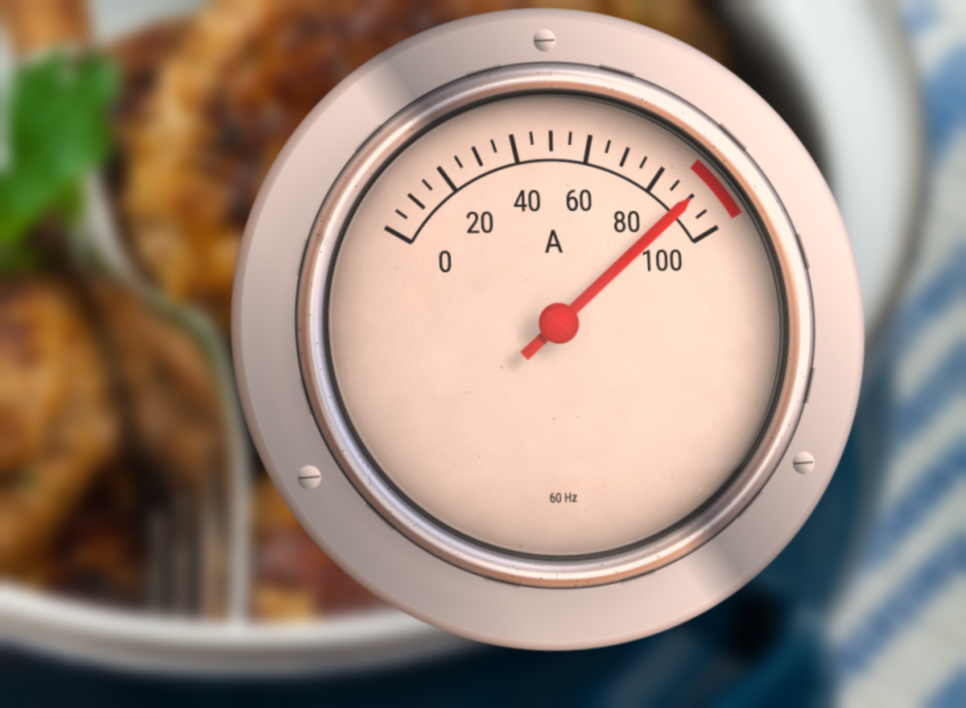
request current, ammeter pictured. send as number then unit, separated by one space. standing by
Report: 90 A
